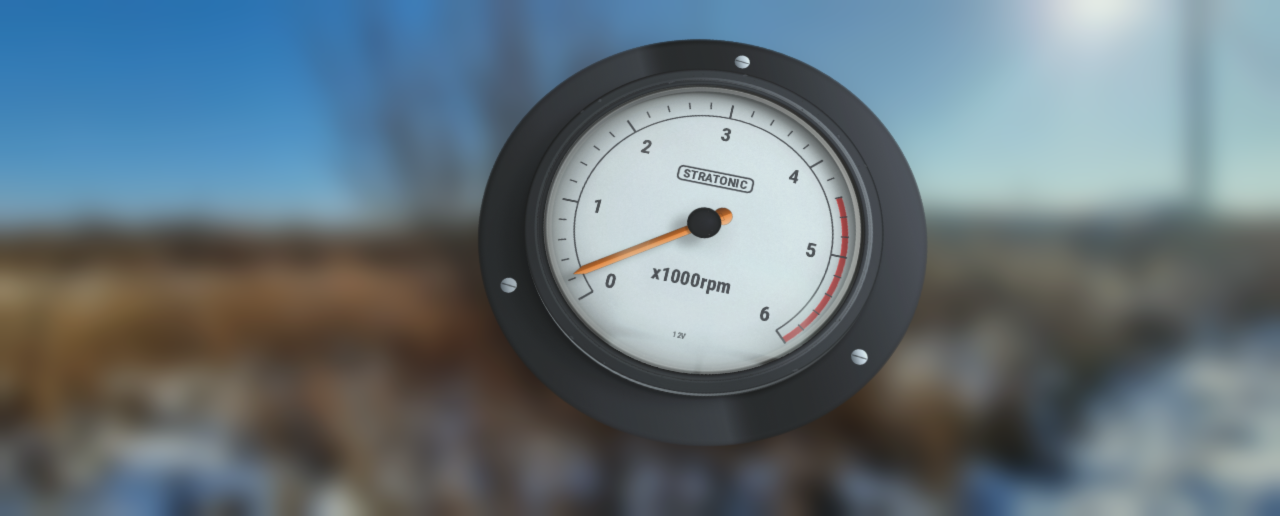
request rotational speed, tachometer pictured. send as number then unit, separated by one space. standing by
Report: 200 rpm
